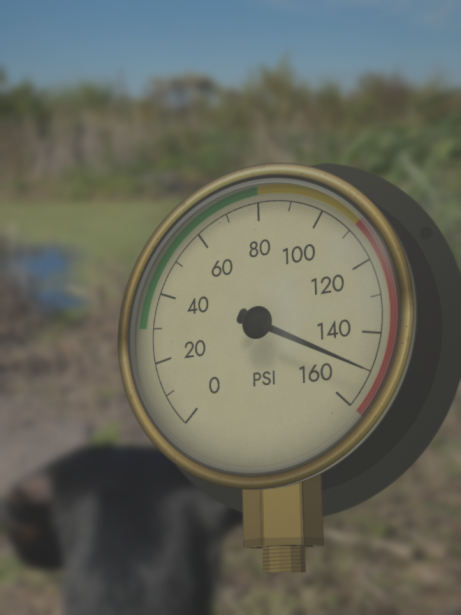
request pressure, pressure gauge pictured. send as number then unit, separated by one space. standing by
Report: 150 psi
